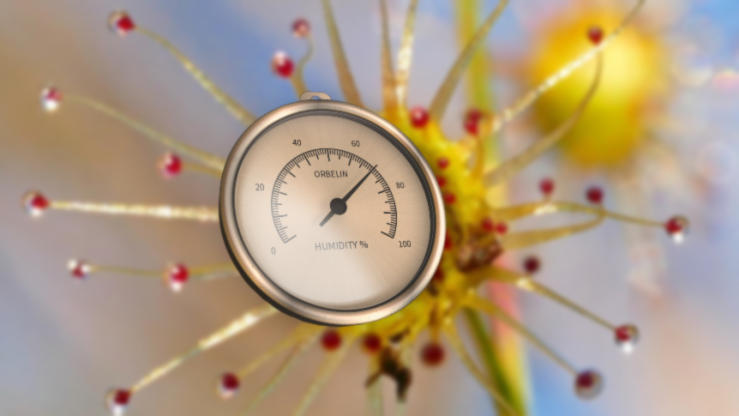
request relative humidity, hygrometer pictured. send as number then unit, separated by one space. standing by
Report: 70 %
